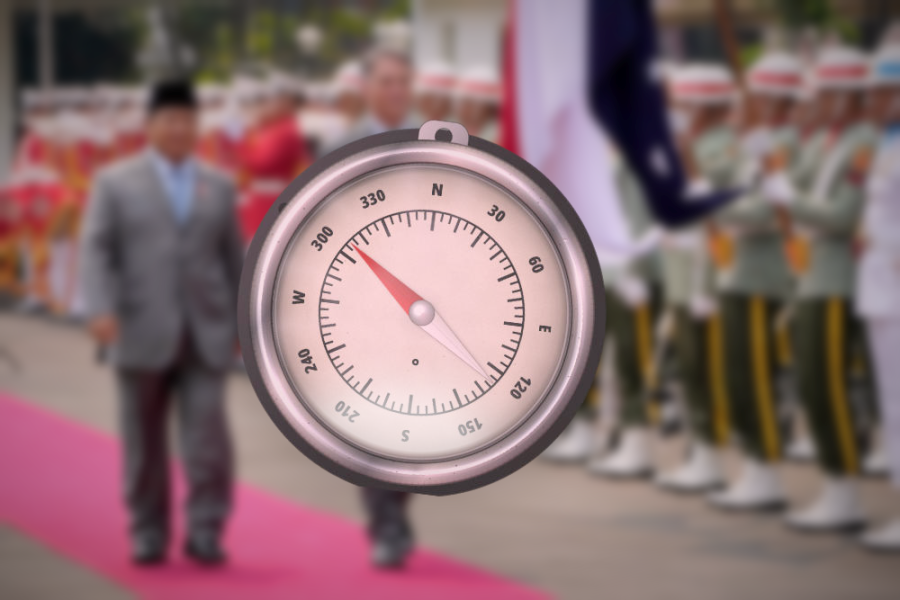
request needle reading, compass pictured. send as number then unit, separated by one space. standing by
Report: 307.5 °
